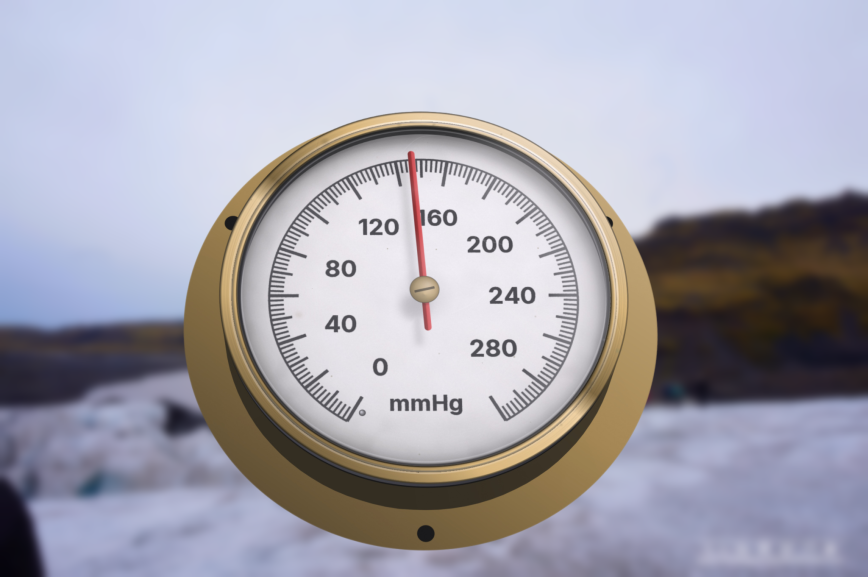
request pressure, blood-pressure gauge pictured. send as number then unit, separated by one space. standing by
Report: 146 mmHg
